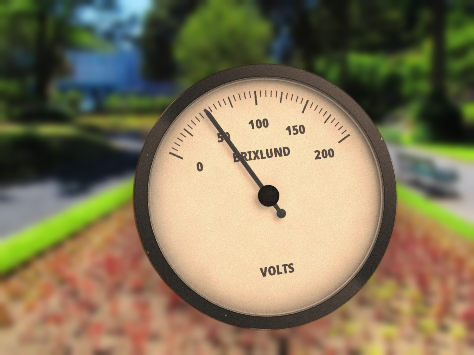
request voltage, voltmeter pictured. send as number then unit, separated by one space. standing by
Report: 50 V
